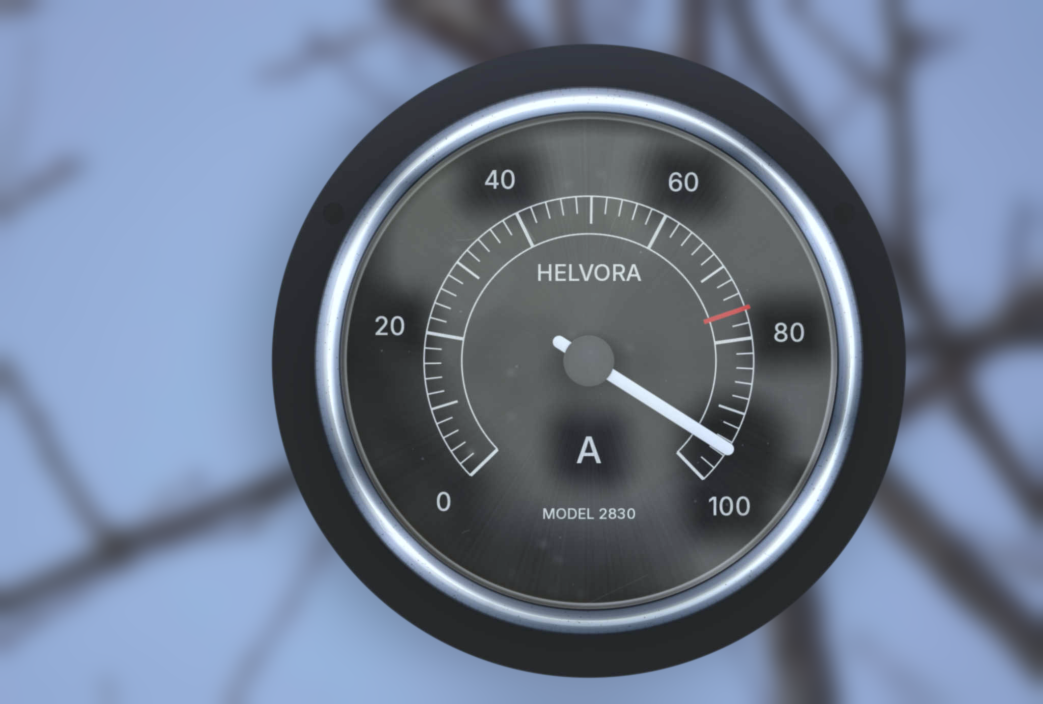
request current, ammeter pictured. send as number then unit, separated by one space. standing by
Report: 95 A
